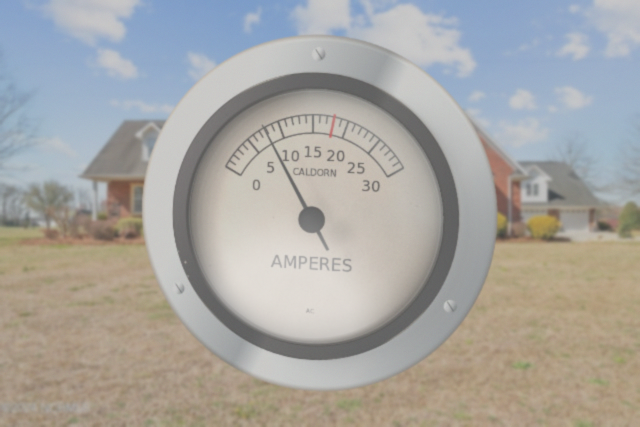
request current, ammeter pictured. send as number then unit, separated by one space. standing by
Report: 8 A
